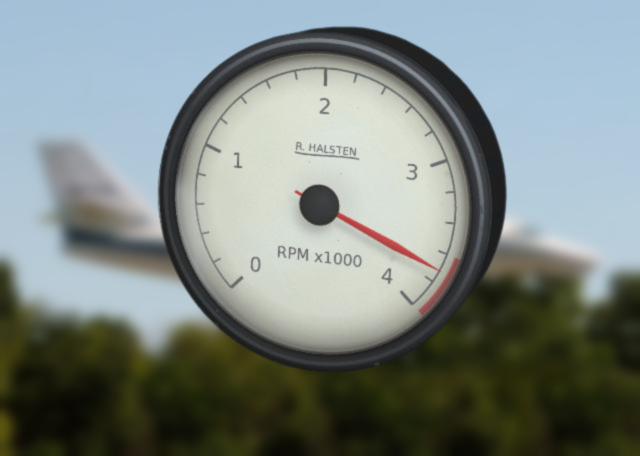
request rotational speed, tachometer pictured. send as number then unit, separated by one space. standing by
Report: 3700 rpm
